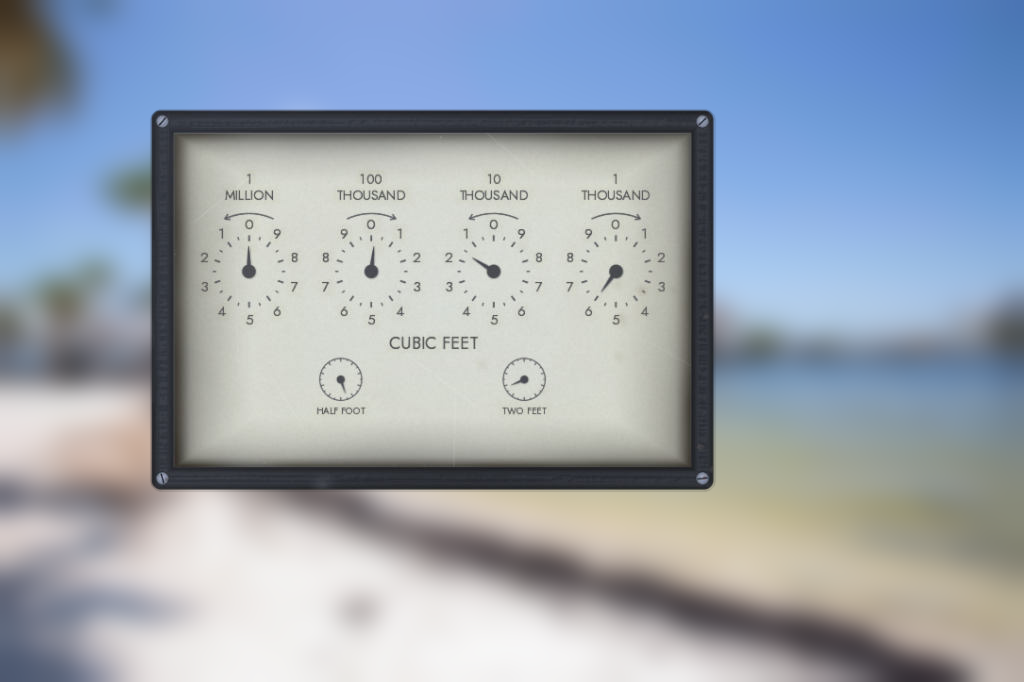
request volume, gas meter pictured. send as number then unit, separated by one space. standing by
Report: 1600 ft³
